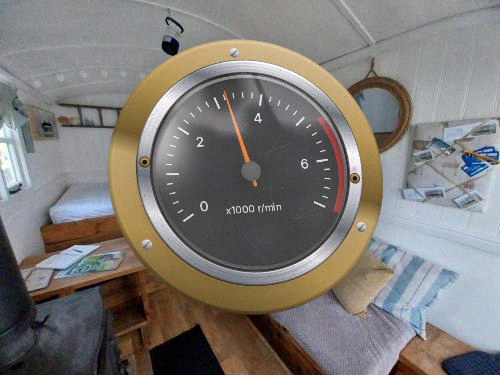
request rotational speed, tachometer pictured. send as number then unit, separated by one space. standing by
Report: 3200 rpm
